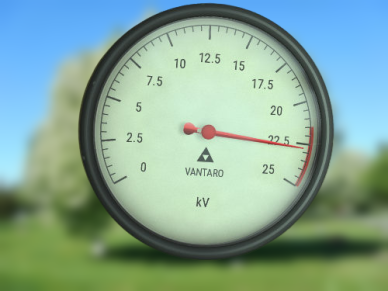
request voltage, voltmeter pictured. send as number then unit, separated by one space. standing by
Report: 22.75 kV
